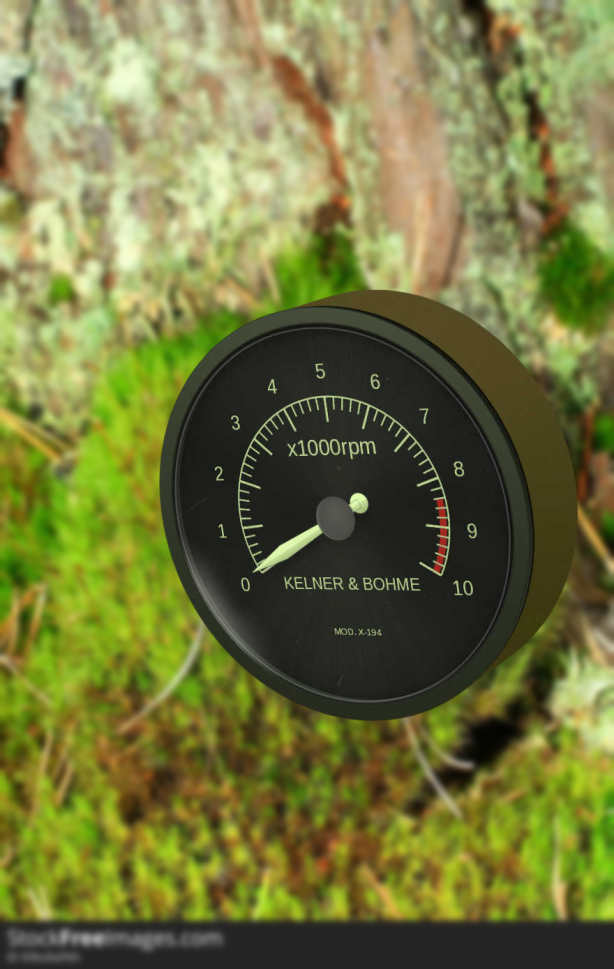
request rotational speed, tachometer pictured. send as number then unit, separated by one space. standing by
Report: 100 rpm
